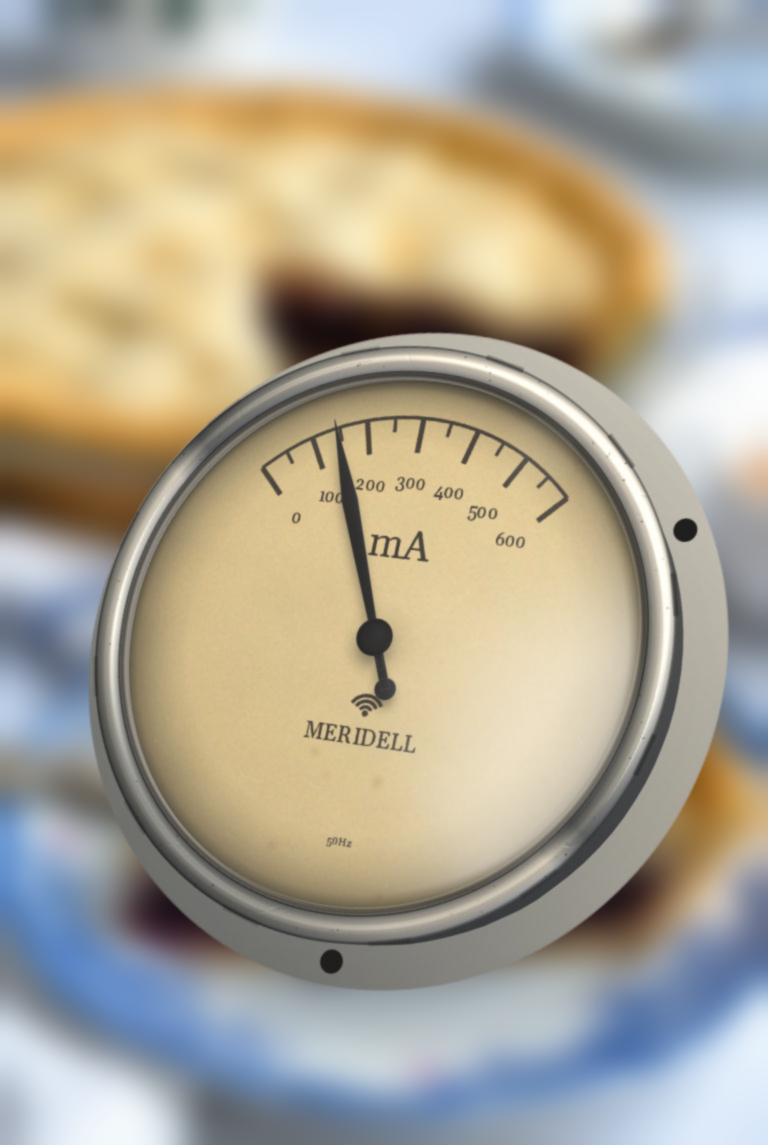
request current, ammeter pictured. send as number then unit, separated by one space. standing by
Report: 150 mA
